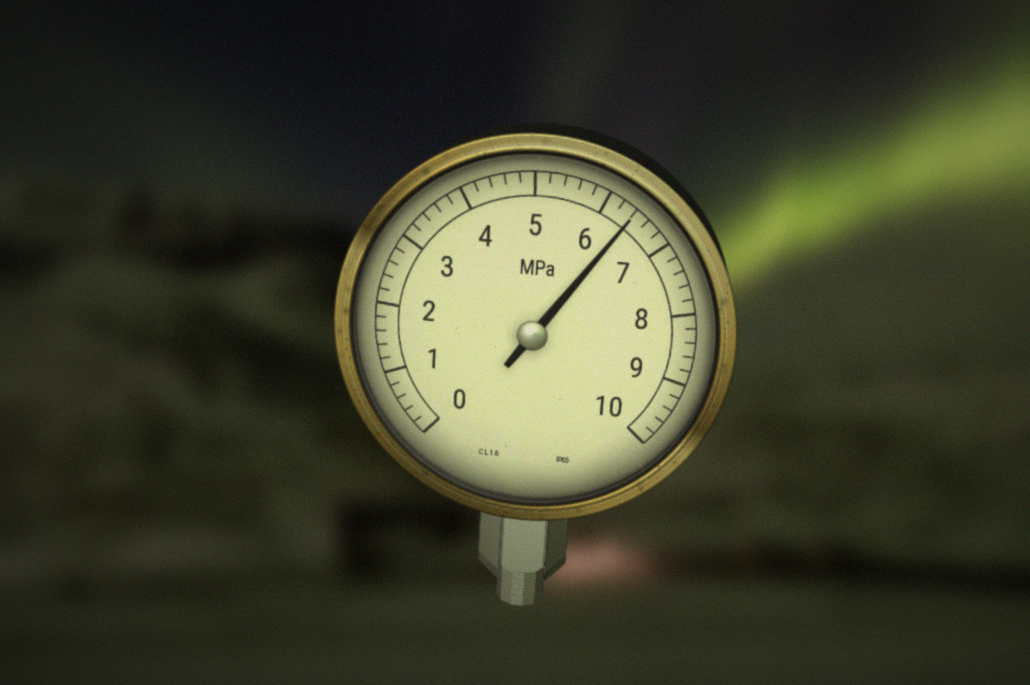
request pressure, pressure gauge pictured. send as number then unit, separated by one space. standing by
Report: 6.4 MPa
